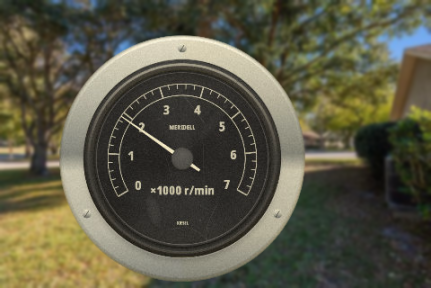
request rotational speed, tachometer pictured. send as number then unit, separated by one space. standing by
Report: 1900 rpm
